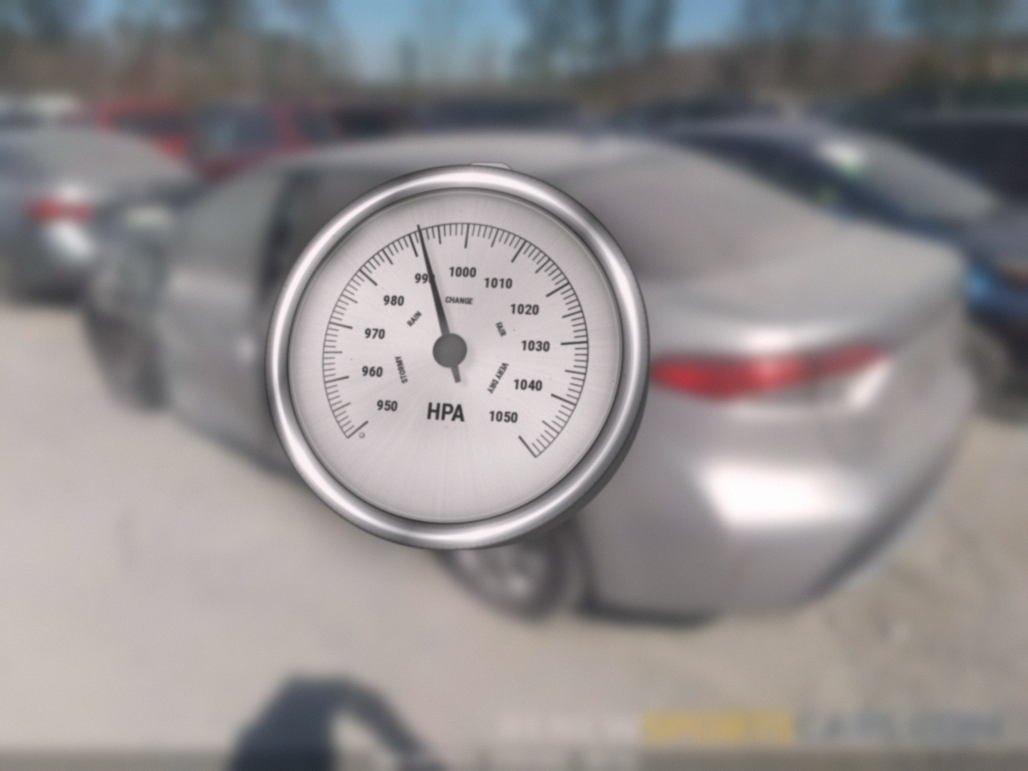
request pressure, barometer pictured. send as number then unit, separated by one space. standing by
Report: 992 hPa
